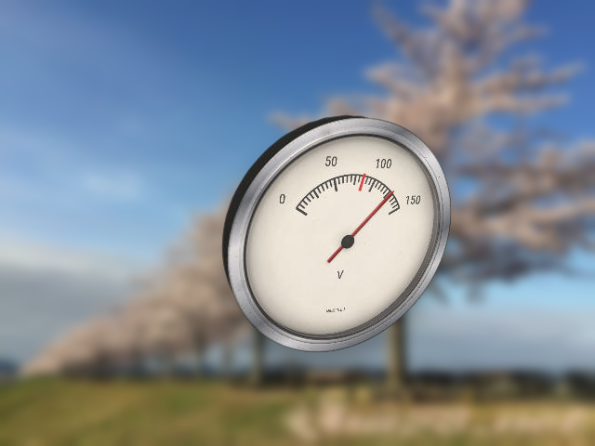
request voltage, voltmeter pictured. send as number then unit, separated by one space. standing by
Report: 125 V
